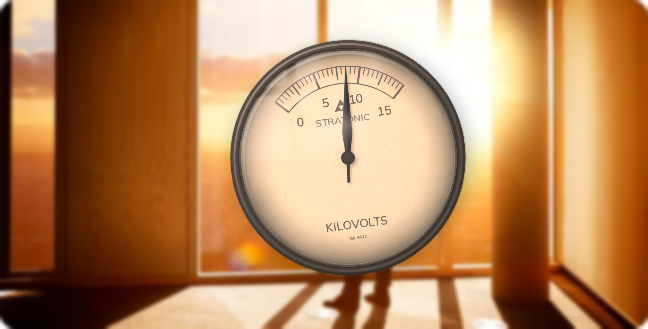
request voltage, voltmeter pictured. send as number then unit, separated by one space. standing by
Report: 8.5 kV
